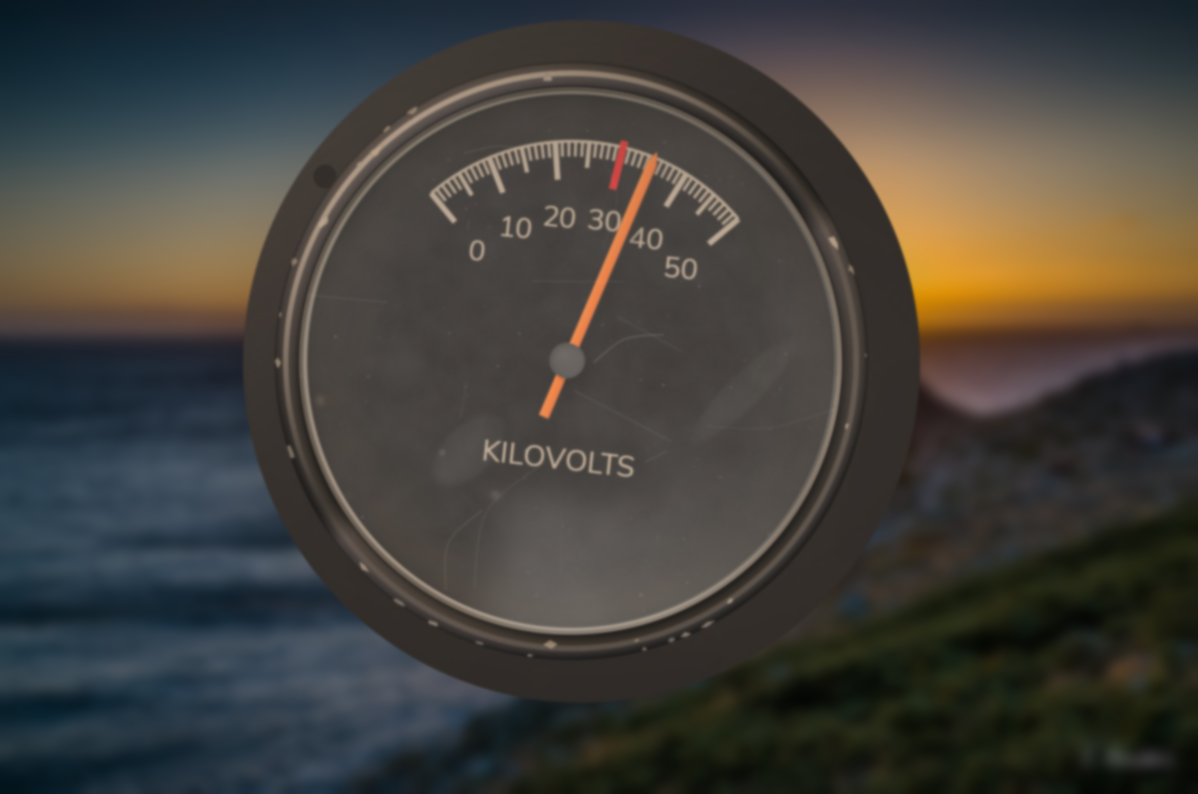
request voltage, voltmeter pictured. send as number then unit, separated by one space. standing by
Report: 35 kV
